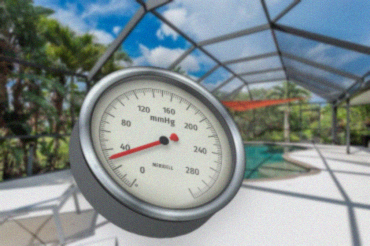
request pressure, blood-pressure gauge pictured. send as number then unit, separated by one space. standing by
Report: 30 mmHg
